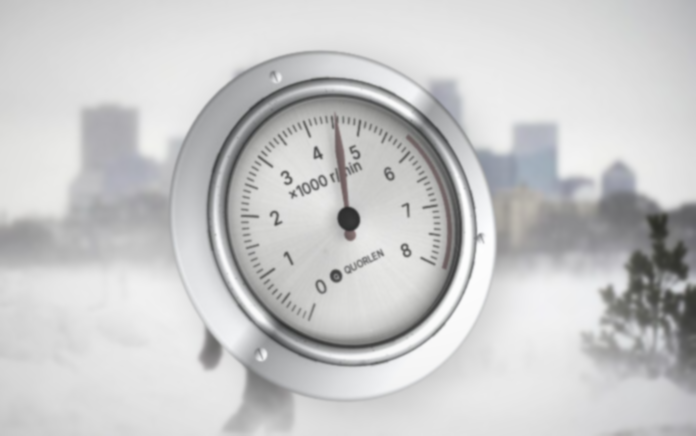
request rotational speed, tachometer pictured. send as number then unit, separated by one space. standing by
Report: 4500 rpm
